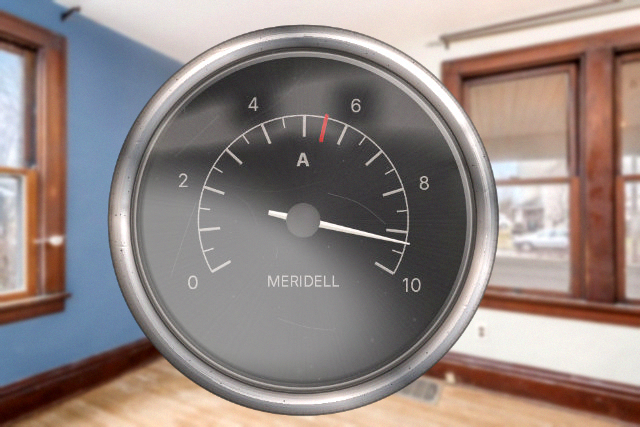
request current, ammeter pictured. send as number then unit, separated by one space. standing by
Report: 9.25 A
